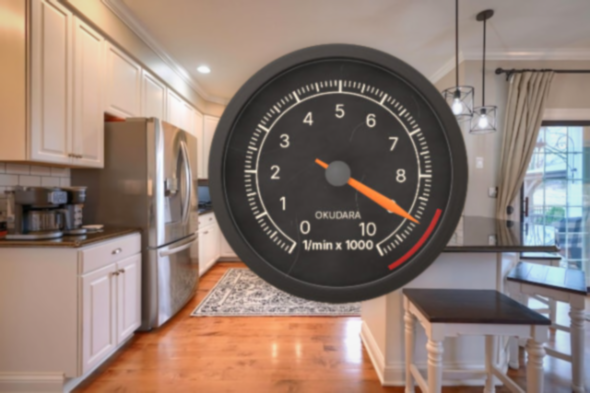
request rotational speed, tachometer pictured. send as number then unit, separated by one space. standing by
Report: 9000 rpm
